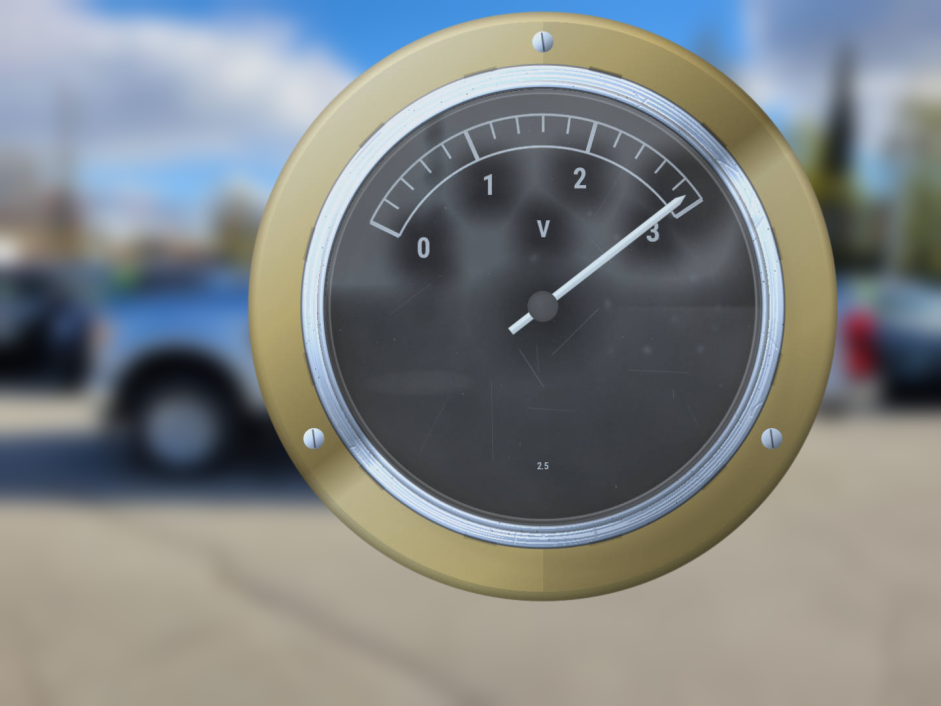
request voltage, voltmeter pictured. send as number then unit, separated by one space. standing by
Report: 2.9 V
